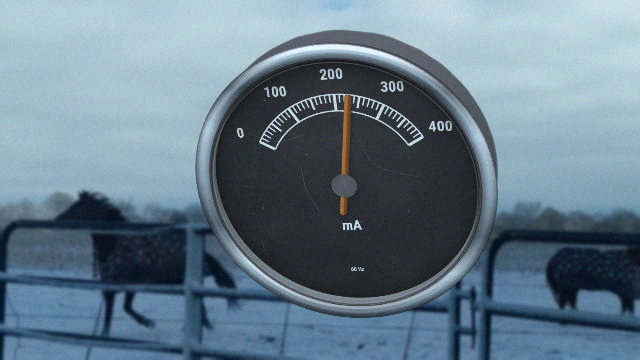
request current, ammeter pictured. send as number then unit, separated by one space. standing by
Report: 230 mA
